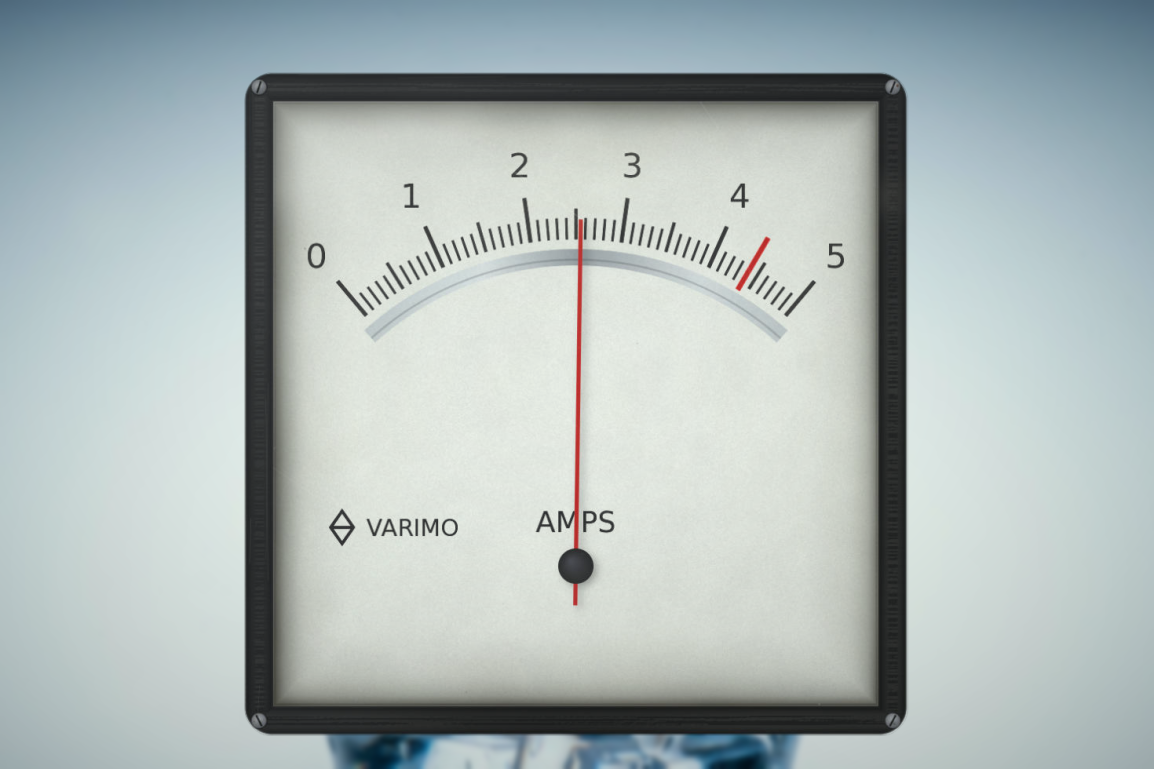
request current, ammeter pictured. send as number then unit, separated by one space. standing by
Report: 2.55 A
